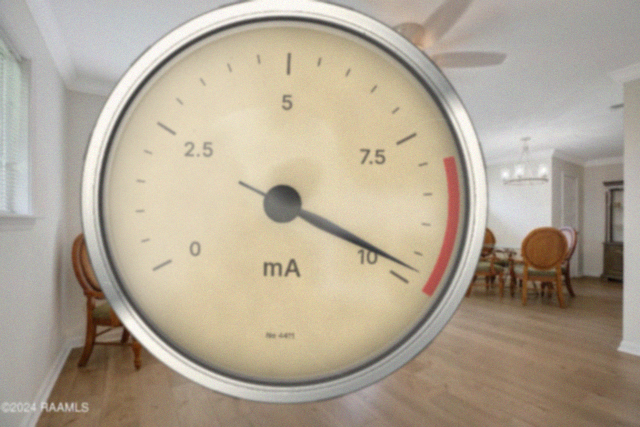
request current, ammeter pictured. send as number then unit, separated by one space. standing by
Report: 9.75 mA
